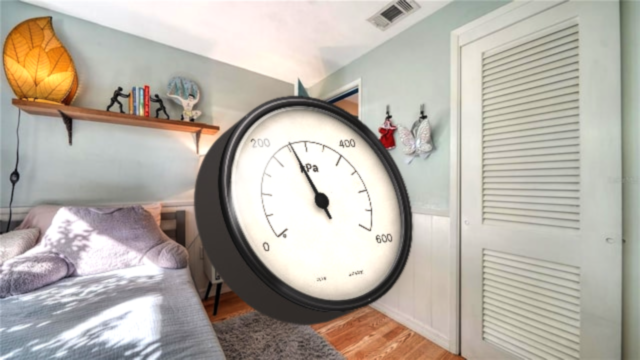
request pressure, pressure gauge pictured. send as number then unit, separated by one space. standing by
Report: 250 kPa
